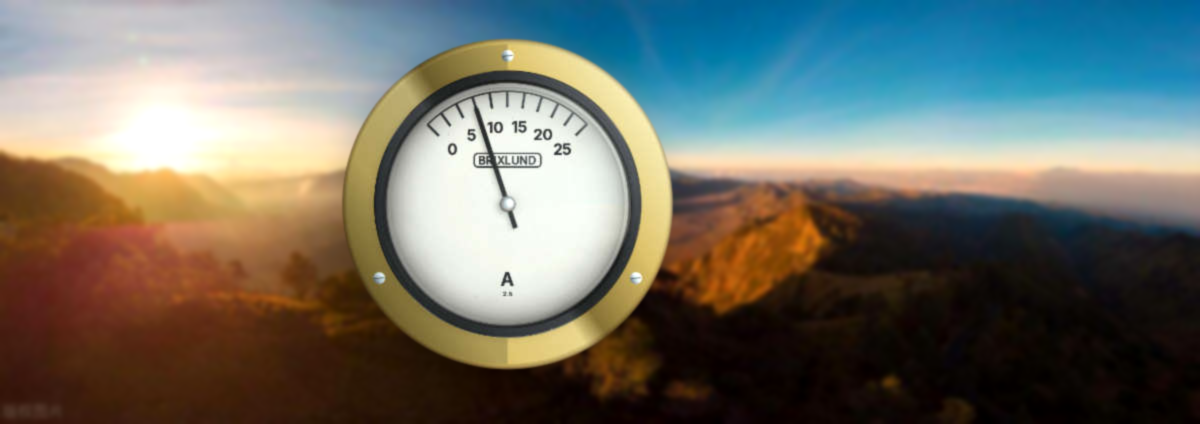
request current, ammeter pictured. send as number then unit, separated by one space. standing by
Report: 7.5 A
